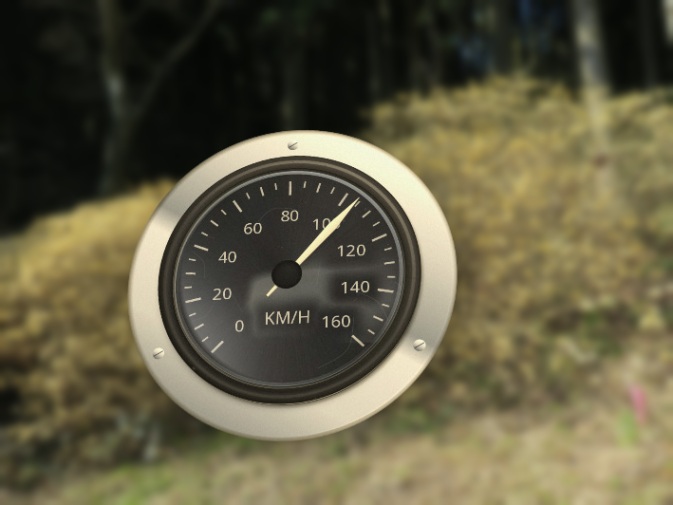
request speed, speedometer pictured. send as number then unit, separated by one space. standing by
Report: 105 km/h
